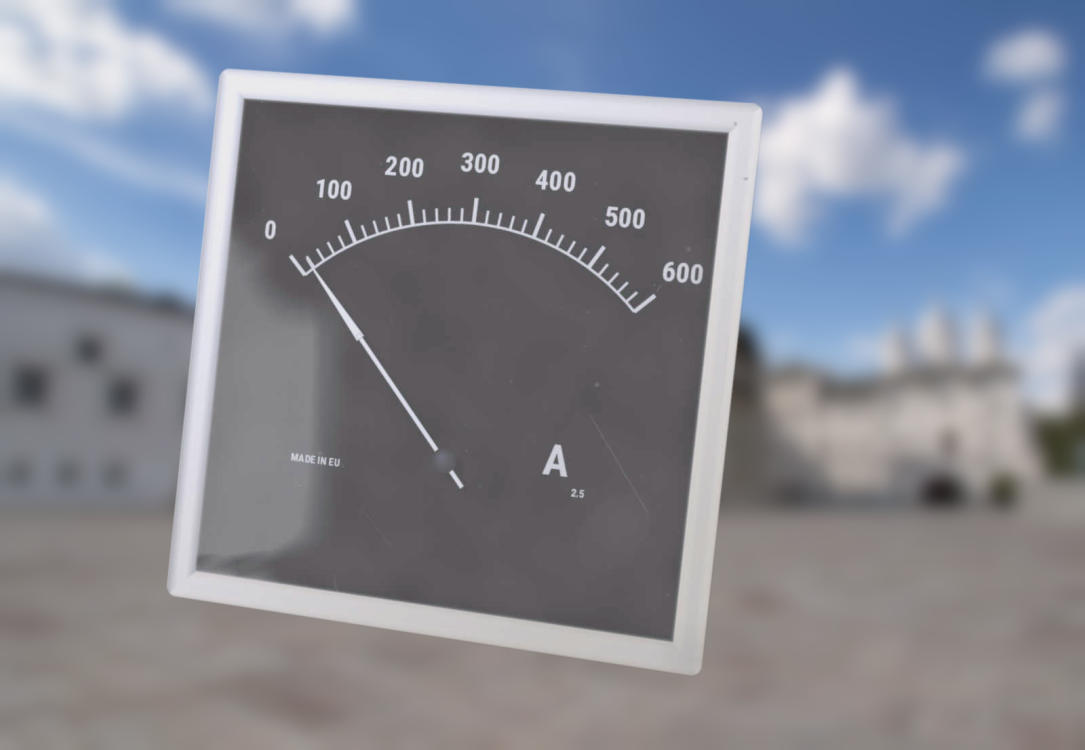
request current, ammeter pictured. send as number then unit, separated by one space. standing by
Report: 20 A
